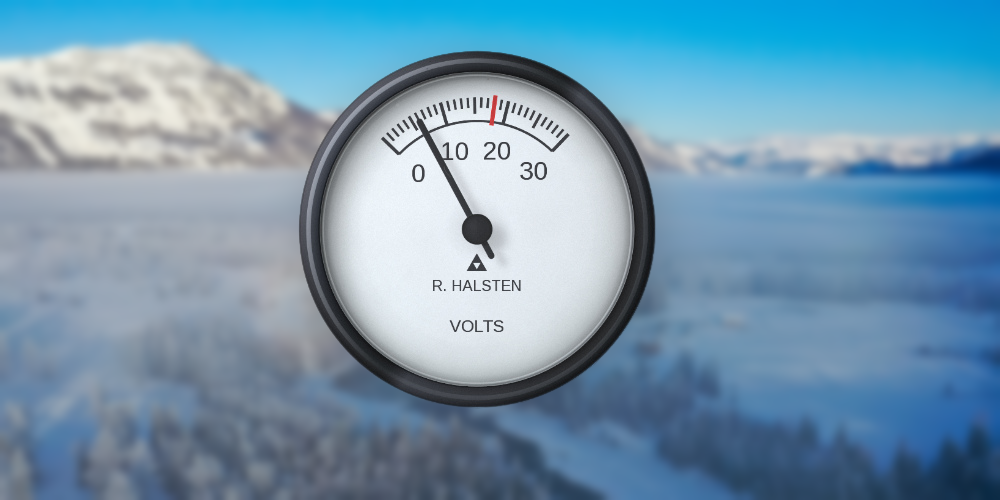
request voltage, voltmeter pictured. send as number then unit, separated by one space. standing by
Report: 6 V
